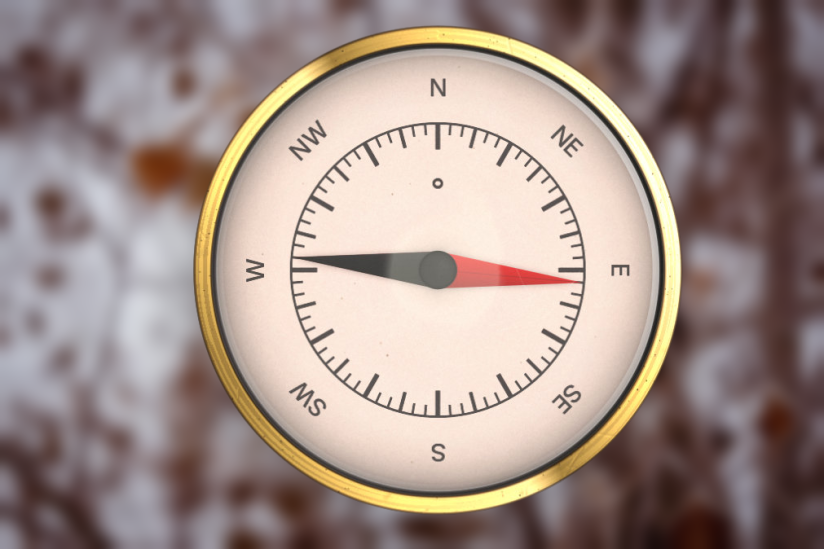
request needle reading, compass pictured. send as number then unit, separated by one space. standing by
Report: 95 °
